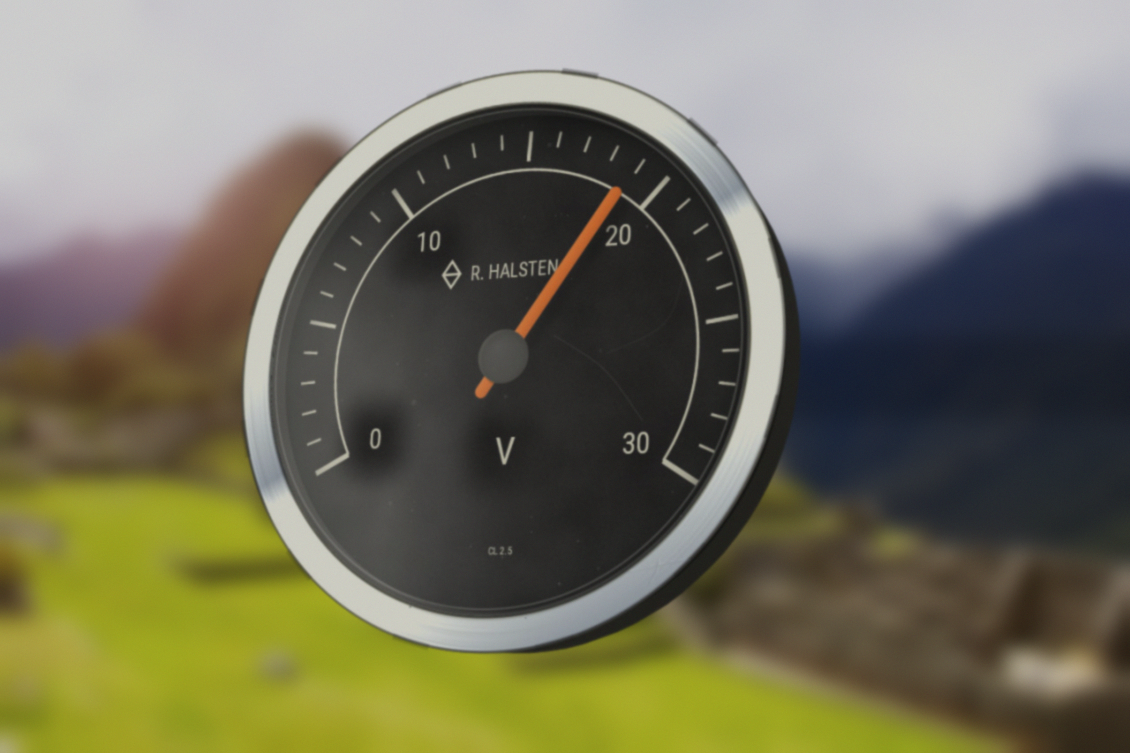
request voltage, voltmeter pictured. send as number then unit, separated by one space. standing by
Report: 19 V
